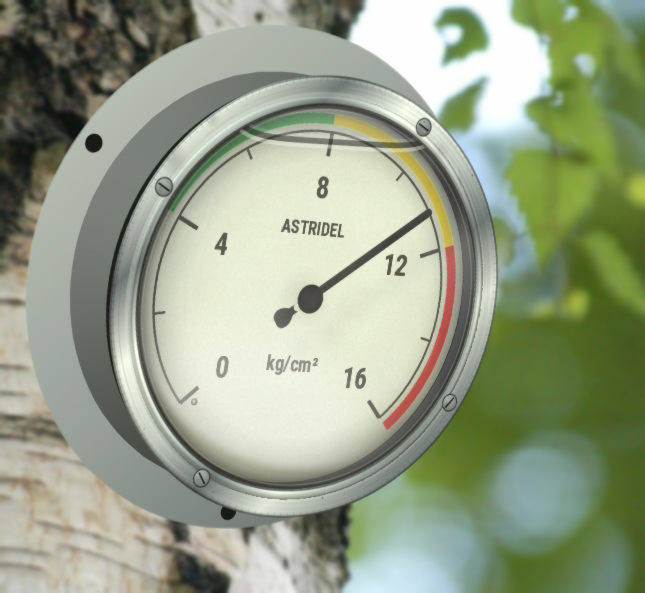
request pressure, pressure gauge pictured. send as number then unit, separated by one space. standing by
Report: 11 kg/cm²
